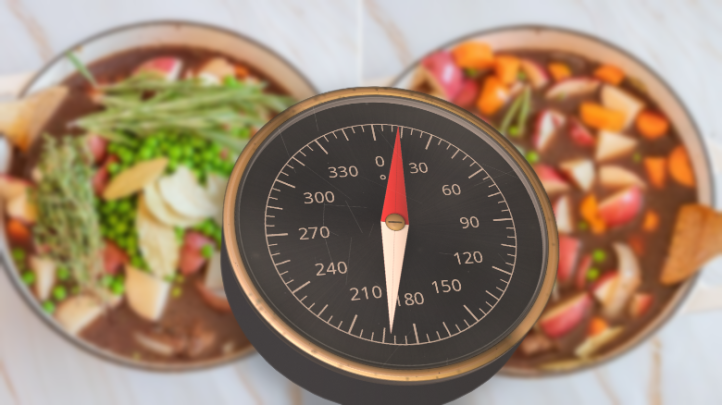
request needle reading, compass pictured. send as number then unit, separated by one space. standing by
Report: 12.5 °
